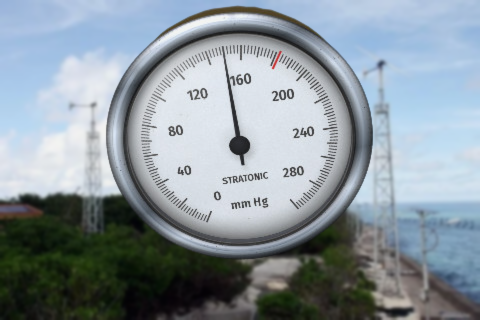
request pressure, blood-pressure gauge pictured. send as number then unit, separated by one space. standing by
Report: 150 mmHg
